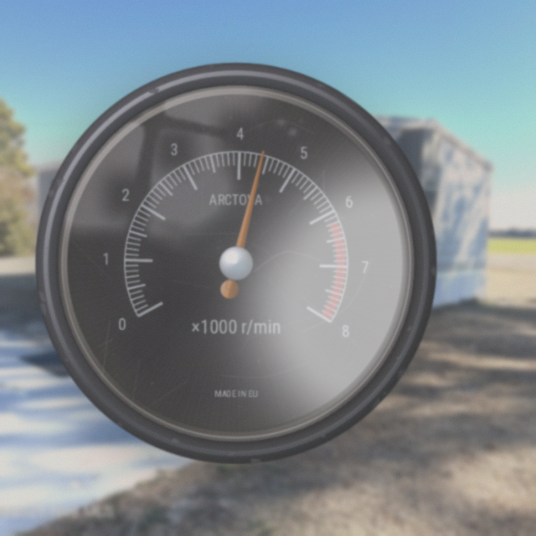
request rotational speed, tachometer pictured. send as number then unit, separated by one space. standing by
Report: 4400 rpm
